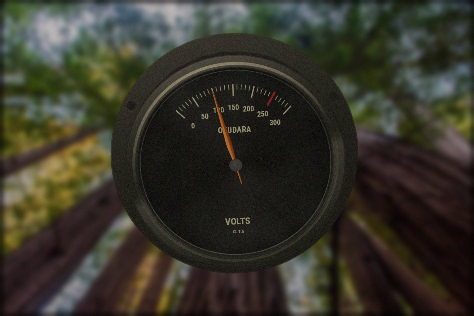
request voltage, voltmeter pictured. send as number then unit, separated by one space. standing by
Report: 100 V
